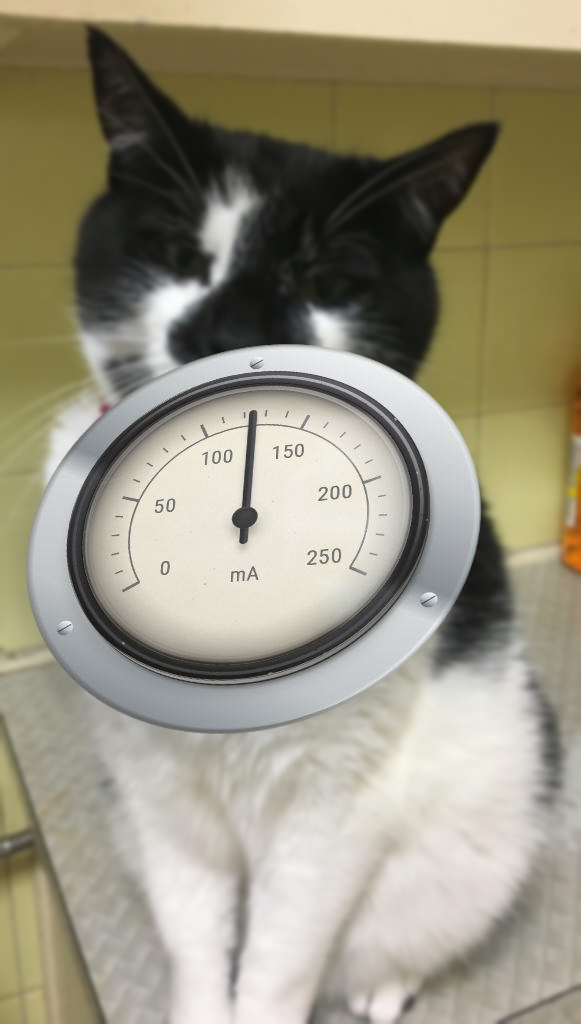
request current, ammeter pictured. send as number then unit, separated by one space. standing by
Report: 125 mA
